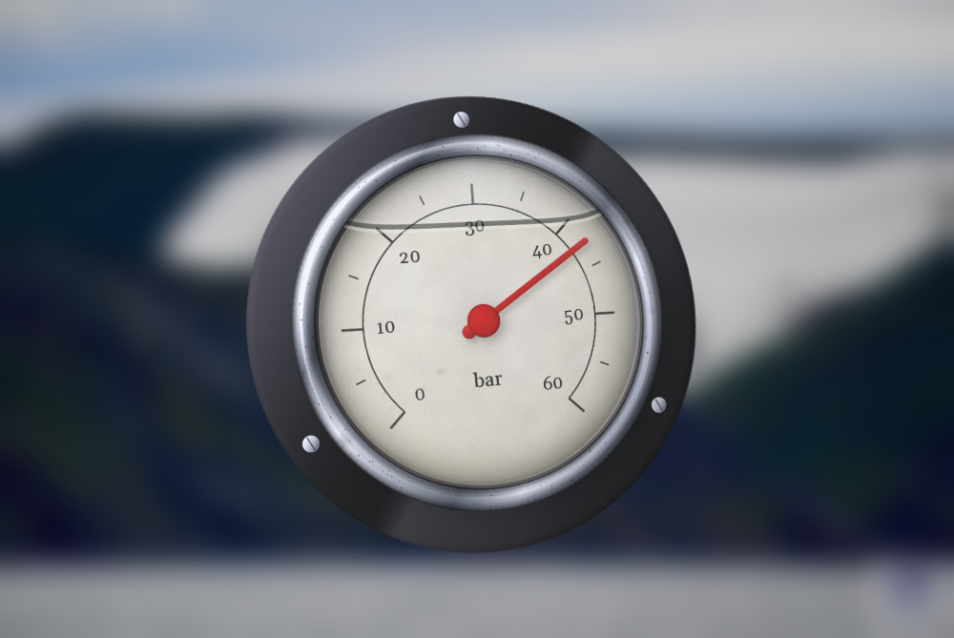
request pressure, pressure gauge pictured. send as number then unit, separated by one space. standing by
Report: 42.5 bar
